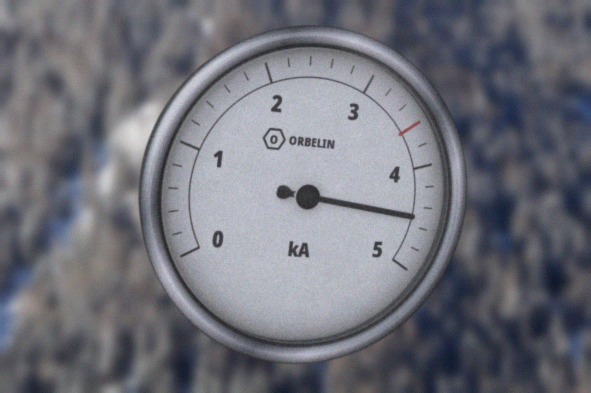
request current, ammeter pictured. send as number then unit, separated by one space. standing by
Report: 4.5 kA
